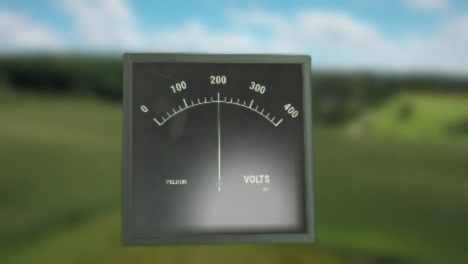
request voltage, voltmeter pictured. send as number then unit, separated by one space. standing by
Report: 200 V
